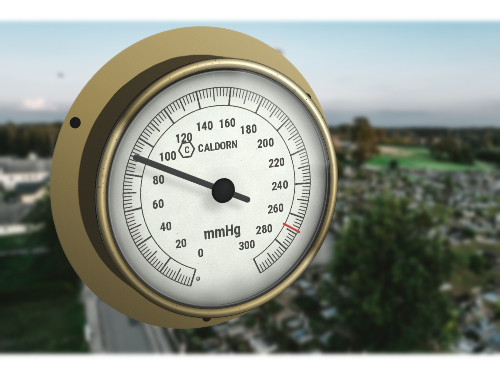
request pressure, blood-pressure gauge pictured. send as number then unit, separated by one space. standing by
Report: 90 mmHg
